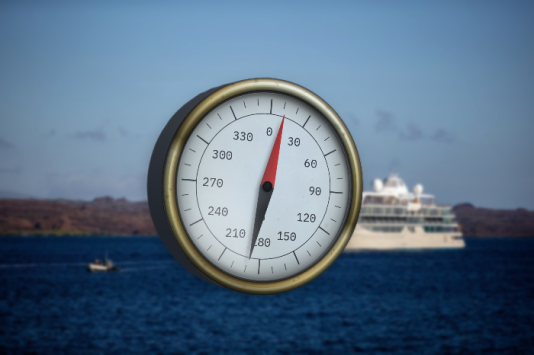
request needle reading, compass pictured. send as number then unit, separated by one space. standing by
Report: 10 °
